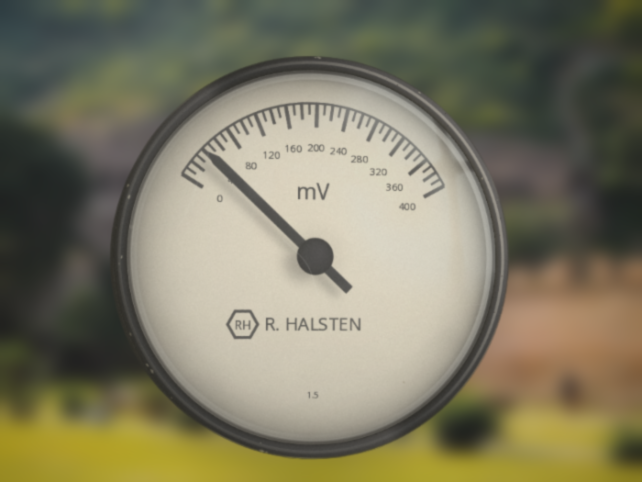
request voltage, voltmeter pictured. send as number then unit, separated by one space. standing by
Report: 40 mV
